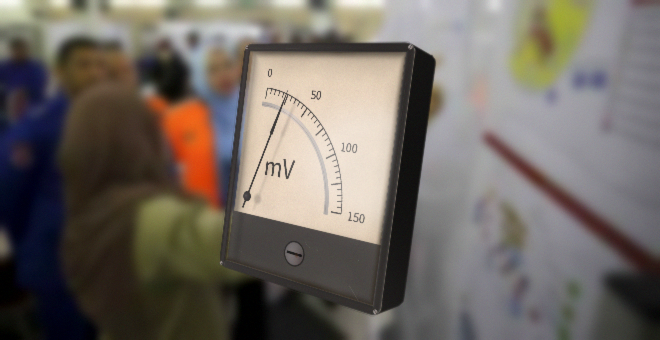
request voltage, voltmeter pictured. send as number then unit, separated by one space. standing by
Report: 25 mV
